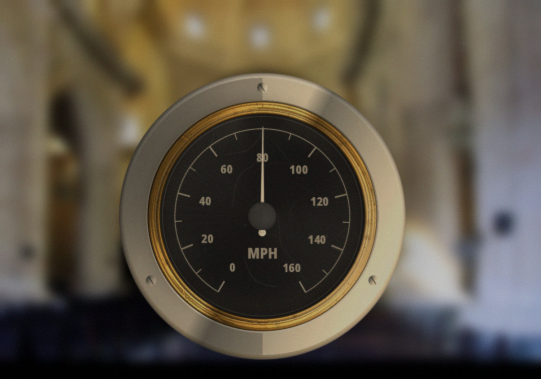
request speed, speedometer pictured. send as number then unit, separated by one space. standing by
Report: 80 mph
